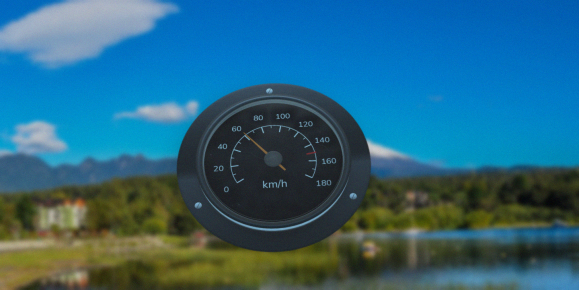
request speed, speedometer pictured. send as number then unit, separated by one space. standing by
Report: 60 km/h
